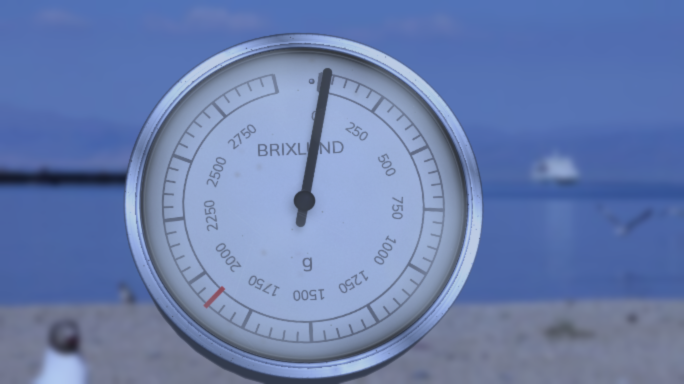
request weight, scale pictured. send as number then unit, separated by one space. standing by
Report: 25 g
